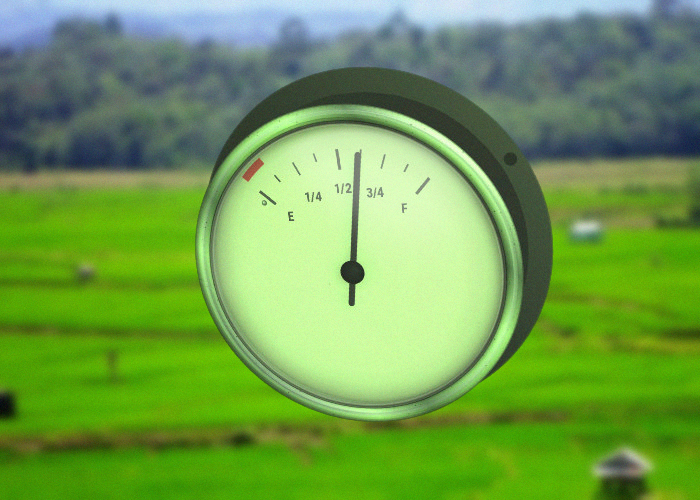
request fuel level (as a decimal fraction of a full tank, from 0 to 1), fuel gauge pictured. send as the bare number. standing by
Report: 0.625
